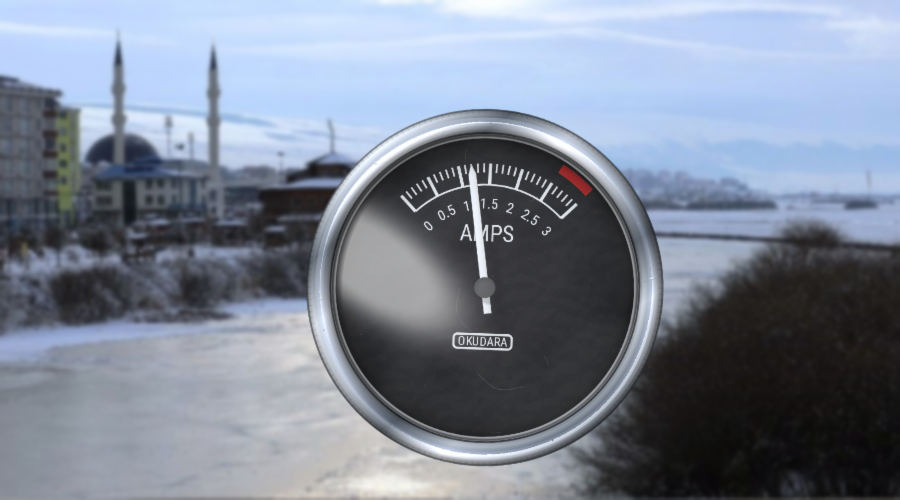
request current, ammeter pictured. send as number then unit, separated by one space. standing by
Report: 1.2 A
